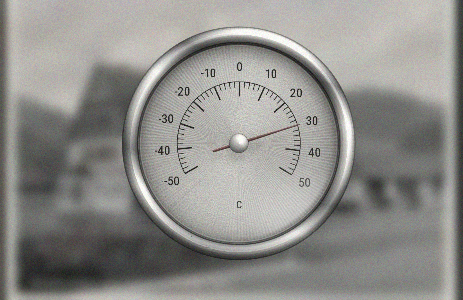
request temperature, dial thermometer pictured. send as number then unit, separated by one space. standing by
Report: 30 °C
